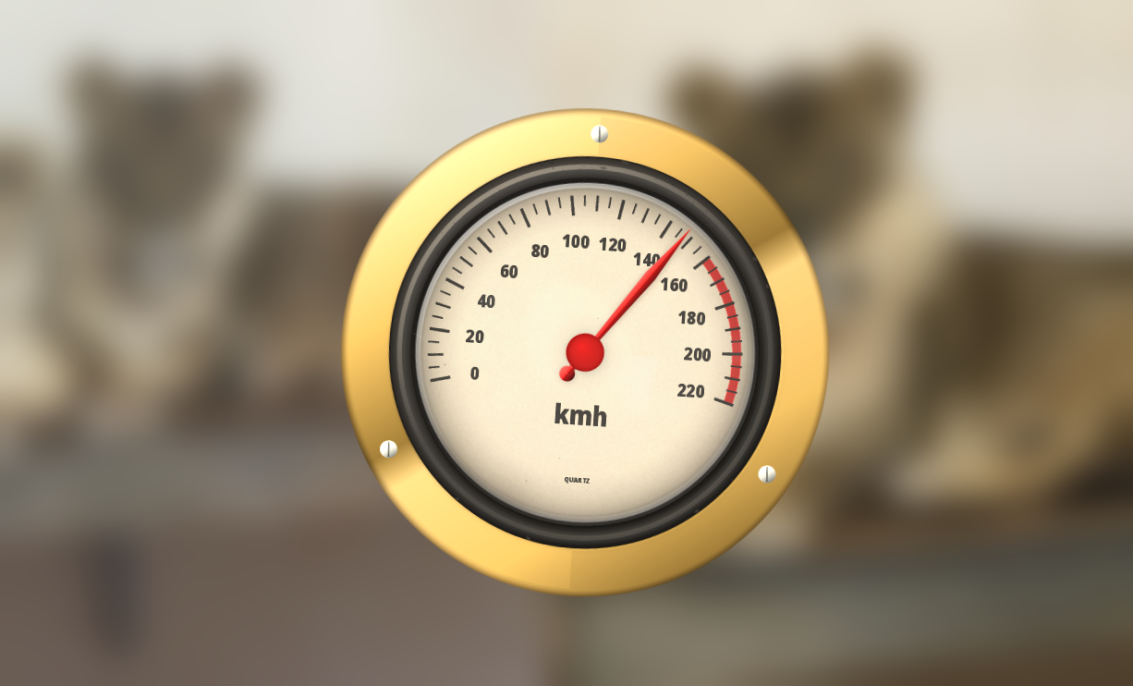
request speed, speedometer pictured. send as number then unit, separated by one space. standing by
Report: 147.5 km/h
